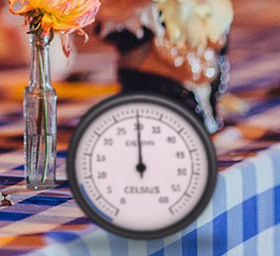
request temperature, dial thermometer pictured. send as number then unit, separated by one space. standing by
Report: 30 °C
